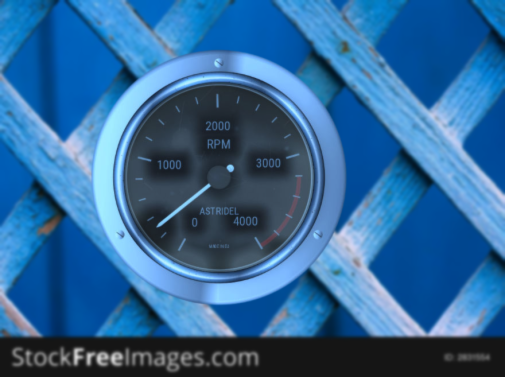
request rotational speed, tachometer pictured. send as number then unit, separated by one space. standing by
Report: 300 rpm
